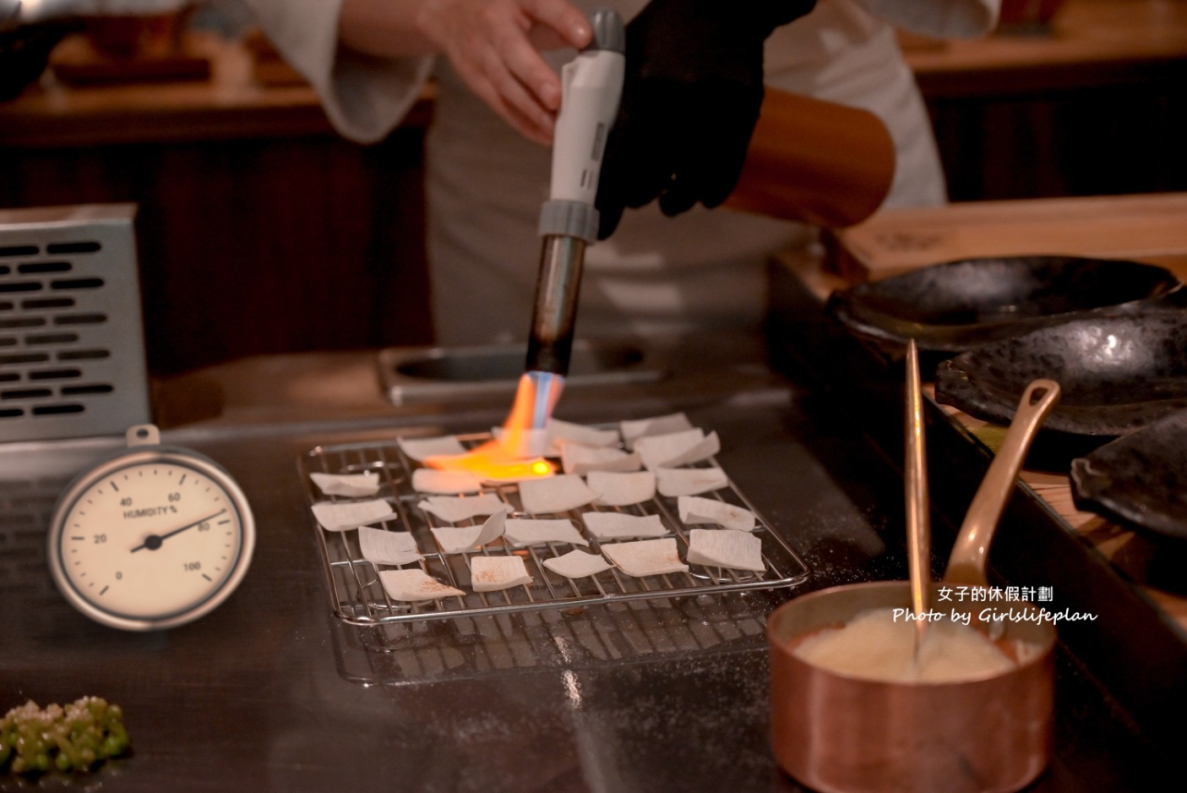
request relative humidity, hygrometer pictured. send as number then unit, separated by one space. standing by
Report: 76 %
